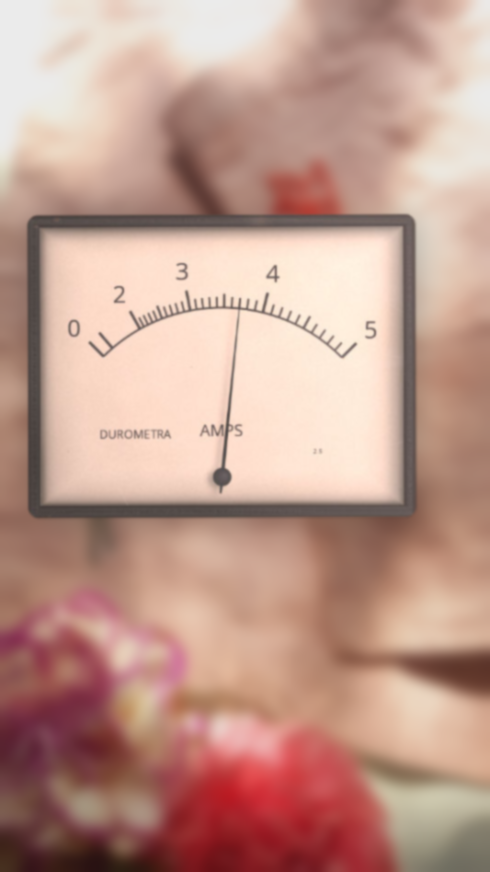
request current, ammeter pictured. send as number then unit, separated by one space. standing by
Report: 3.7 A
